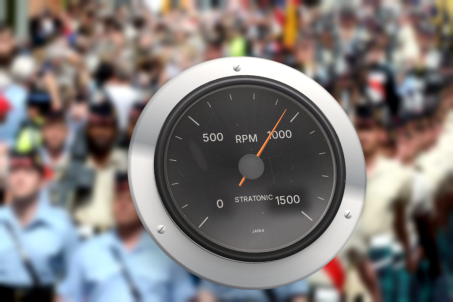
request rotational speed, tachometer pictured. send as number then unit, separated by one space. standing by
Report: 950 rpm
